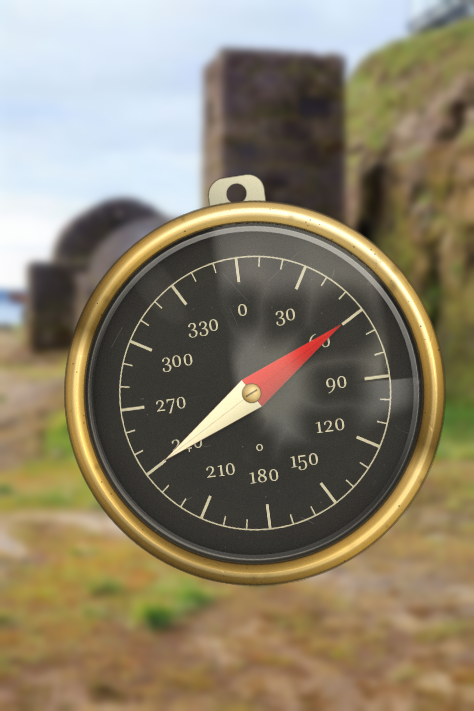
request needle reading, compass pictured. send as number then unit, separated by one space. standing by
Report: 60 °
